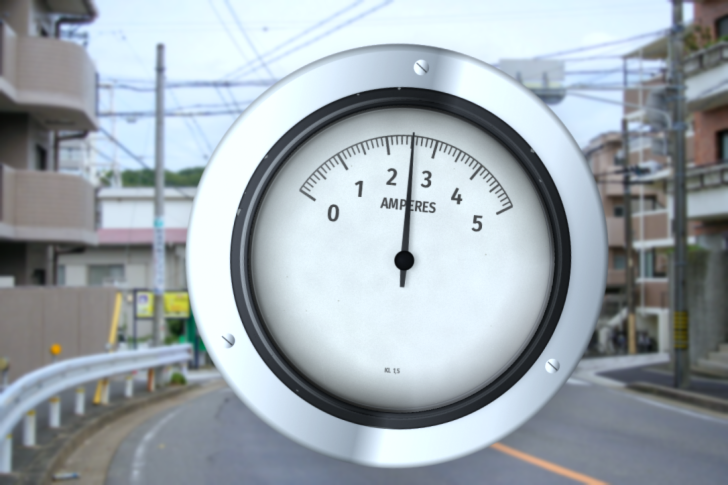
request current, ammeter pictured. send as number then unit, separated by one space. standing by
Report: 2.5 A
